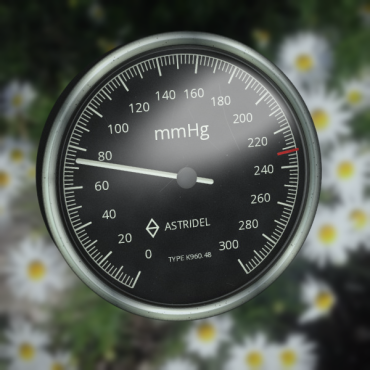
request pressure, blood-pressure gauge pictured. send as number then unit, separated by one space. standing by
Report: 74 mmHg
